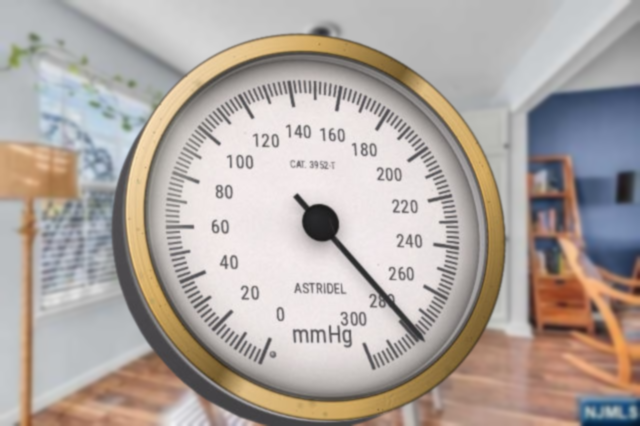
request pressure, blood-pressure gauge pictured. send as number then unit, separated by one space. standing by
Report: 280 mmHg
